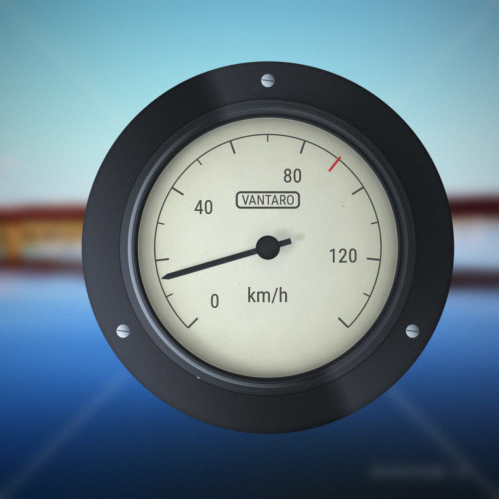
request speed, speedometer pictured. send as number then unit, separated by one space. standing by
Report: 15 km/h
